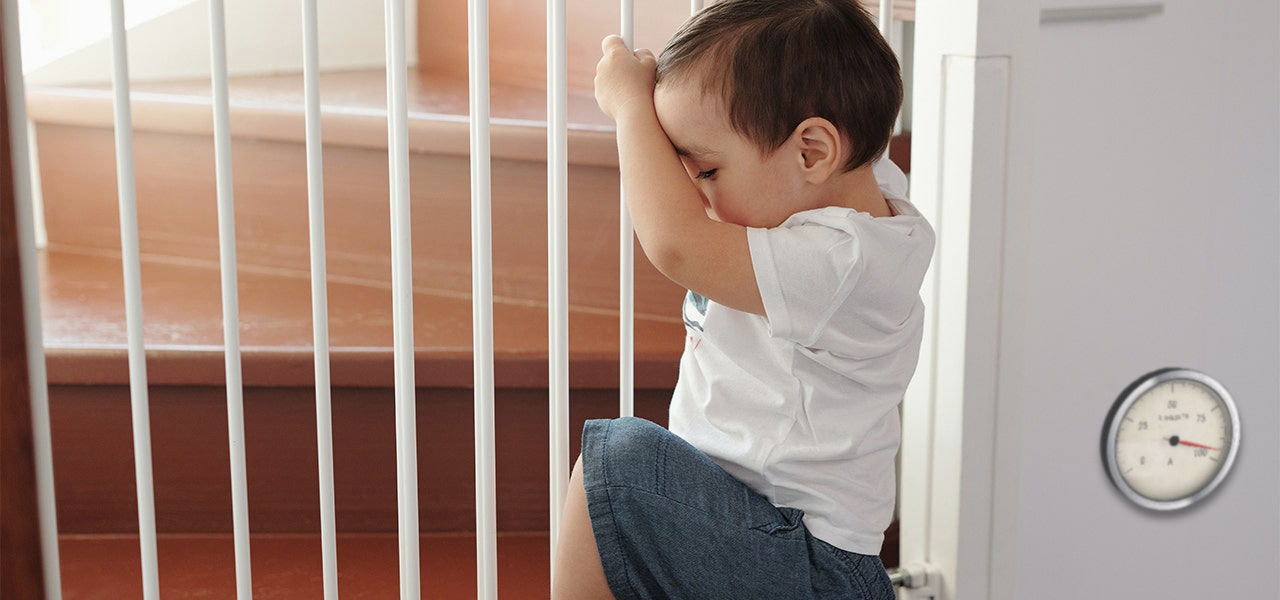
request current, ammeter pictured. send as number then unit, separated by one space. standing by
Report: 95 A
